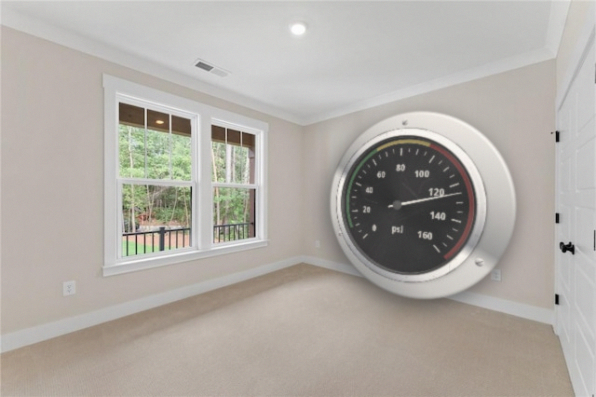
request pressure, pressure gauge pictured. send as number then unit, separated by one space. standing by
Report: 125 psi
